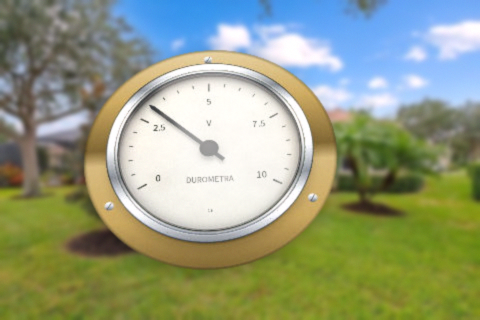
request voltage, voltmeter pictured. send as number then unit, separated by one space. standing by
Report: 3 V
